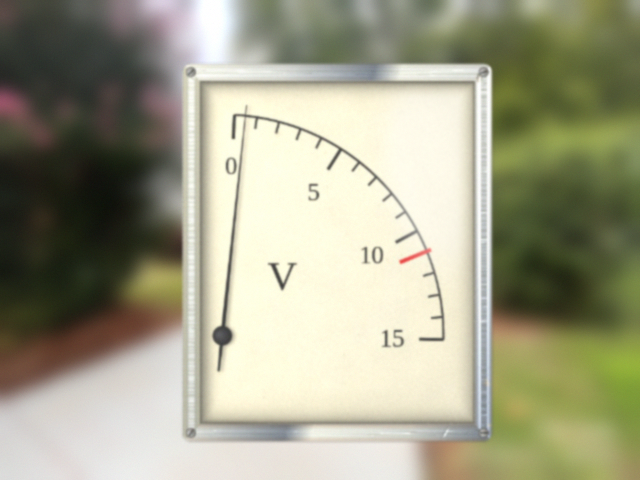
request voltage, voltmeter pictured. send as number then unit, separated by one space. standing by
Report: 0.5 V
